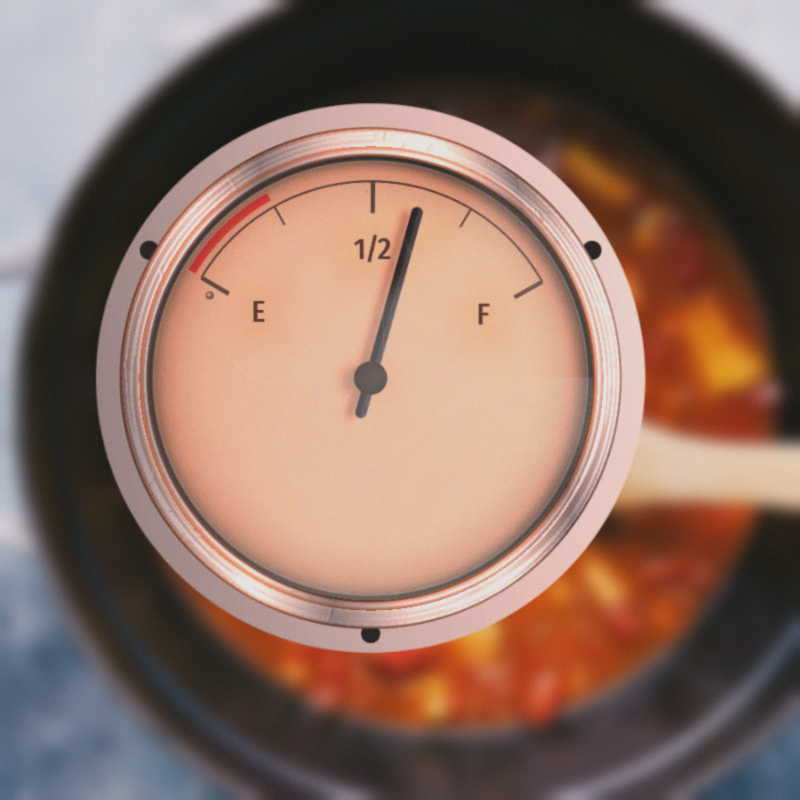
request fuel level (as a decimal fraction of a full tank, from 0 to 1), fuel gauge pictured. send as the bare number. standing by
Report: 0.625
